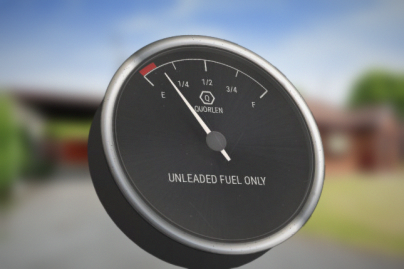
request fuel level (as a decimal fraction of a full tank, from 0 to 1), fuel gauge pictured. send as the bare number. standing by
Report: 0.125
